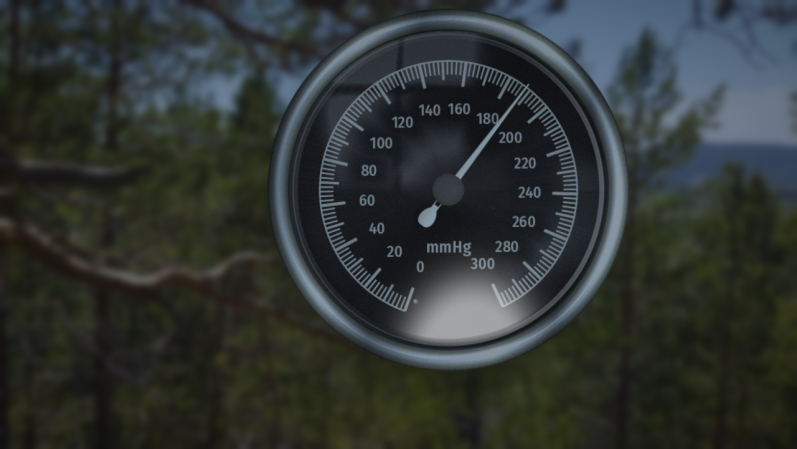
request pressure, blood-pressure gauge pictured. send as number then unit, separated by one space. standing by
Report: 188 mmHg
